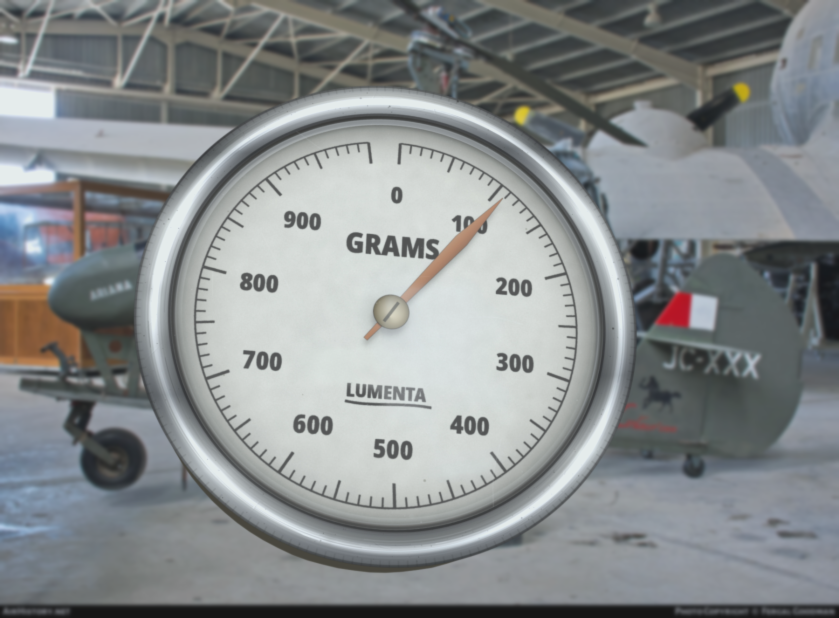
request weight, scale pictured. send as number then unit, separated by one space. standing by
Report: 110 g
